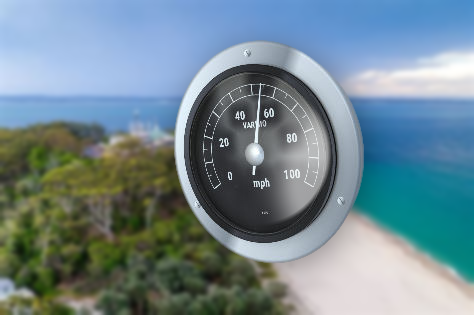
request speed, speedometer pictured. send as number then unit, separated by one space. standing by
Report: 55 mph
